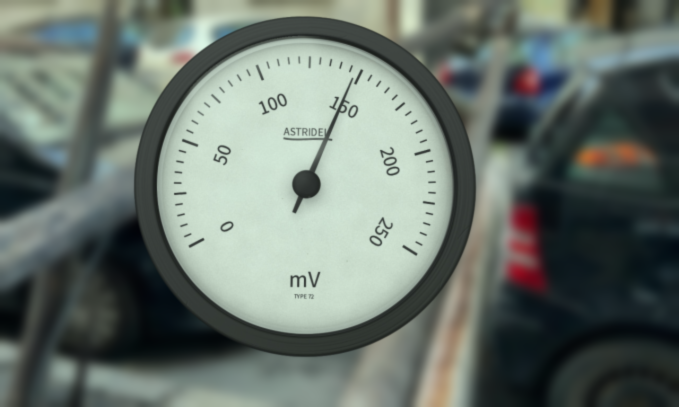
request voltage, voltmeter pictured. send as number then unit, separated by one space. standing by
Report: 147.5 mV
